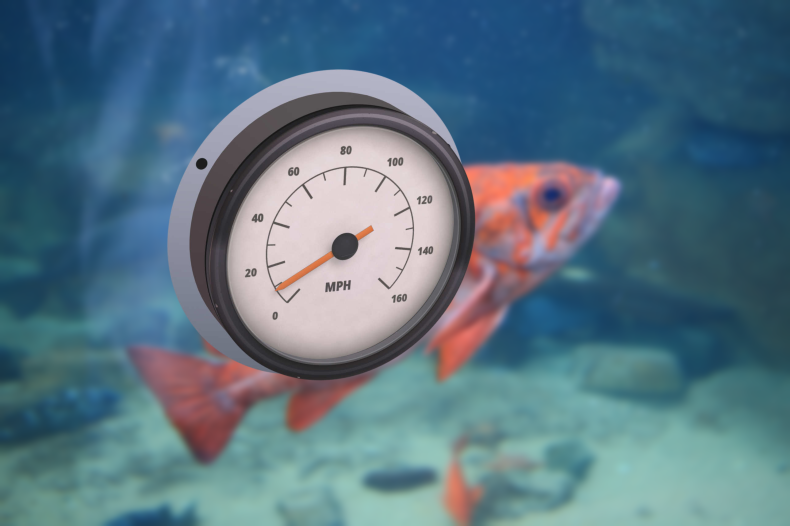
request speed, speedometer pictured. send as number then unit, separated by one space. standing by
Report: 10 mph
